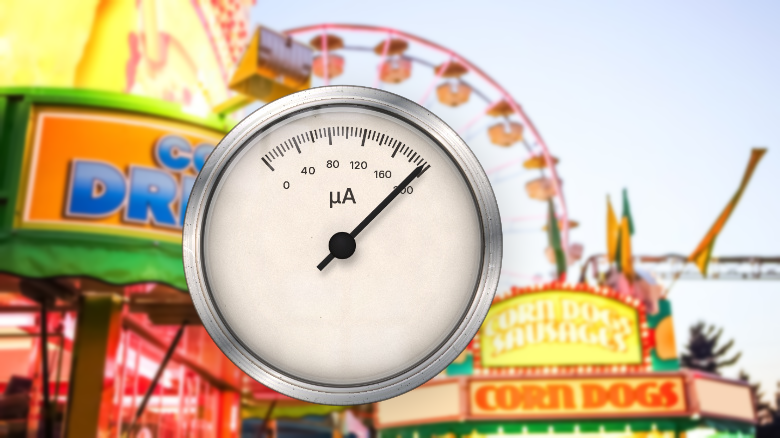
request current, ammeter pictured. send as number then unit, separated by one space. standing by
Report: 195 µA
